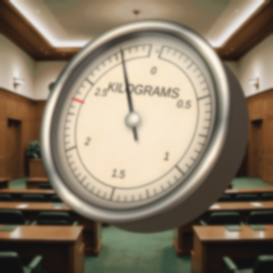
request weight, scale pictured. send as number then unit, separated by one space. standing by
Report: 2.8 kg
